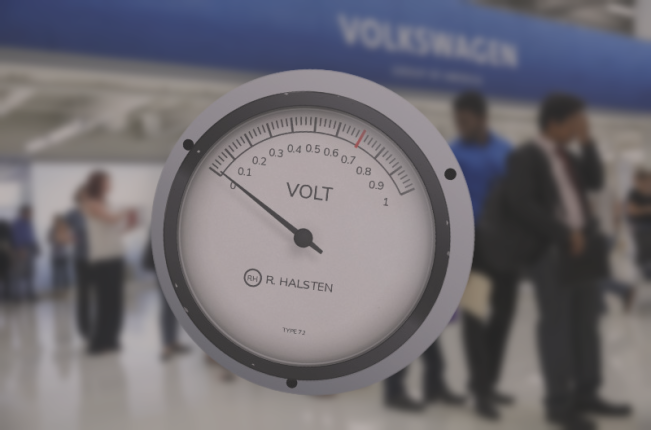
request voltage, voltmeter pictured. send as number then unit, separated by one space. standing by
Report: 0.02 V
